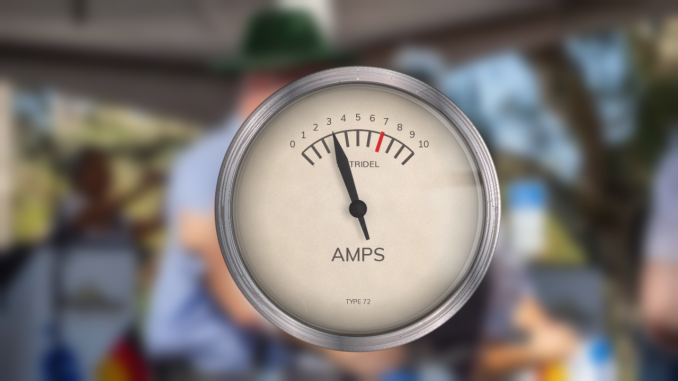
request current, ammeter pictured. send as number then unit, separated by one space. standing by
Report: 3 A
